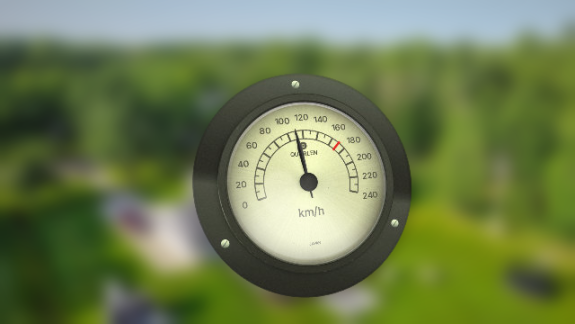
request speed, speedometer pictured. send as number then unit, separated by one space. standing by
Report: 110 km/h
